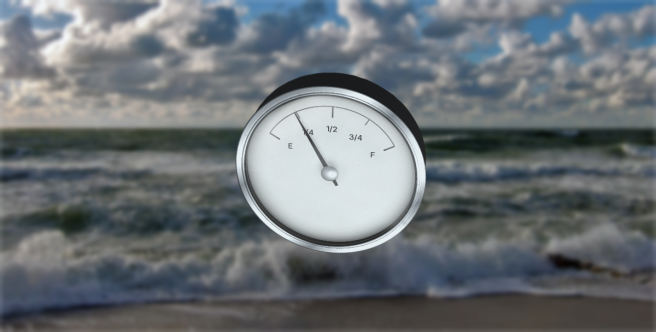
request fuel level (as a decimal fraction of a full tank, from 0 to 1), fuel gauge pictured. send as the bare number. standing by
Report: 0.25
